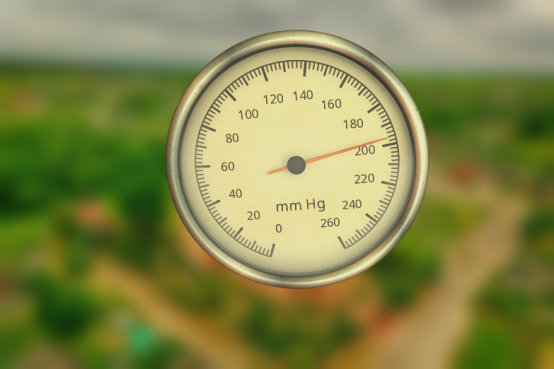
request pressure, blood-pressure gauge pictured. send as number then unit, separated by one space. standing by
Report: 196 mmHg
